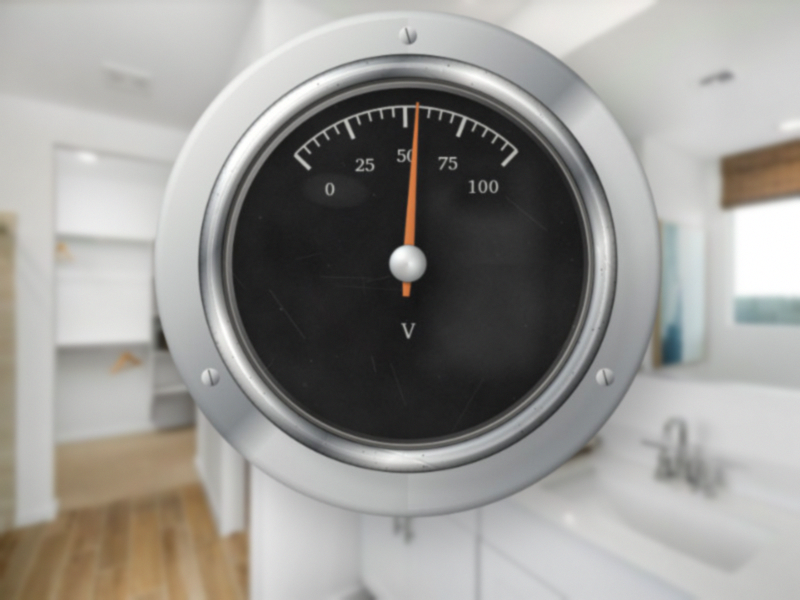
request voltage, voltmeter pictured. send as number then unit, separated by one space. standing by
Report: 55 V
